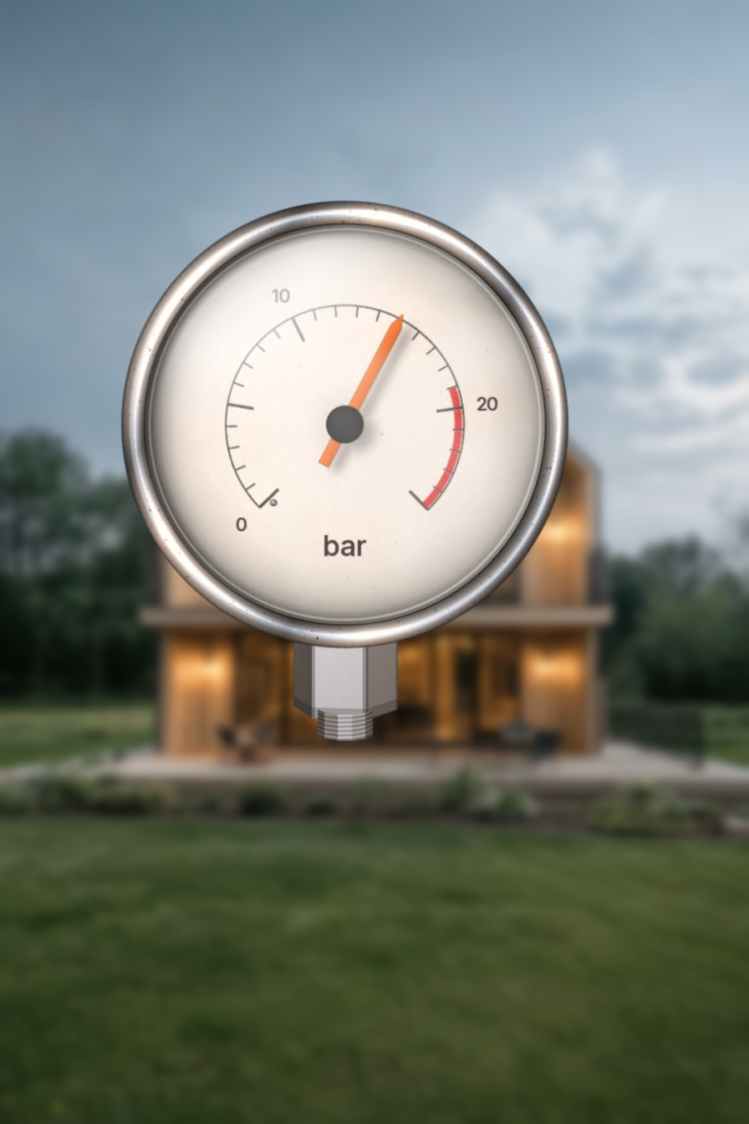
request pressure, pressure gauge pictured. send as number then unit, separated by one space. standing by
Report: 15 bar
